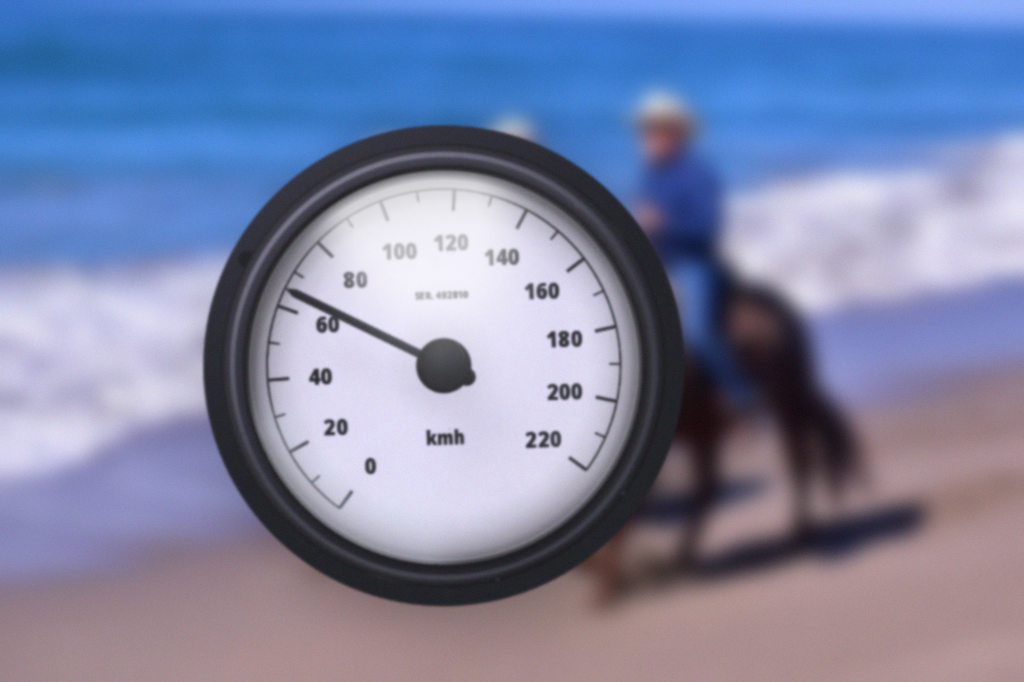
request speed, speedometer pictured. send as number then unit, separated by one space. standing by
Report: 65 km/h
